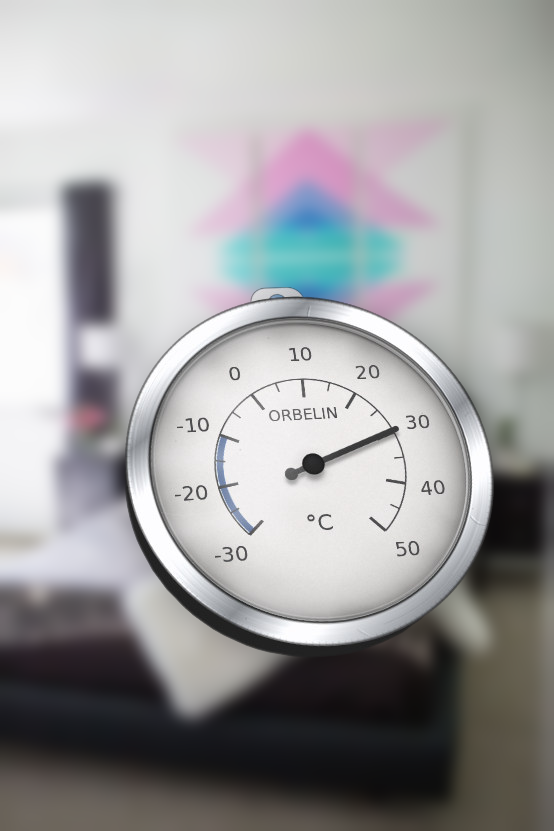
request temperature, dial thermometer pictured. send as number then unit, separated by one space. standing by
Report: 30 °C
